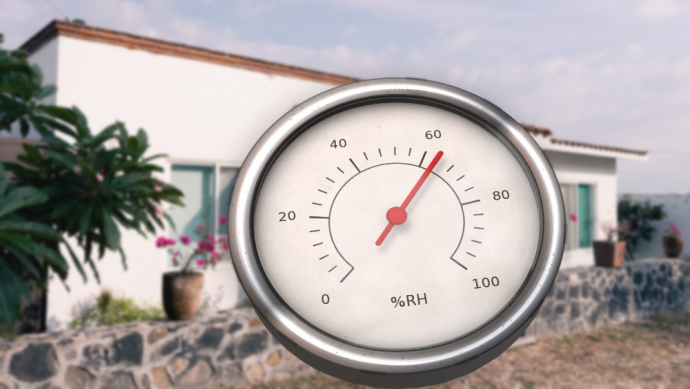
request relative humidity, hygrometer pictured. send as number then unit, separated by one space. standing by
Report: 64 %
